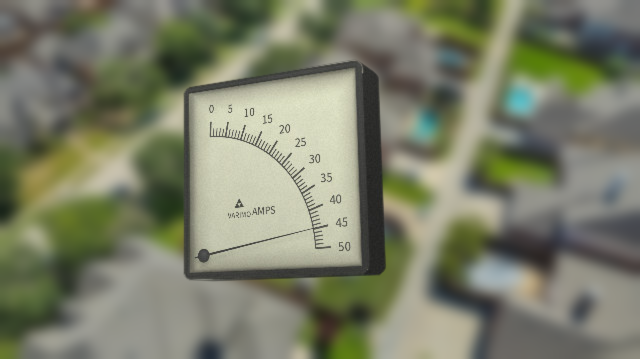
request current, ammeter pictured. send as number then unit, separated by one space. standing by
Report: 45 A
